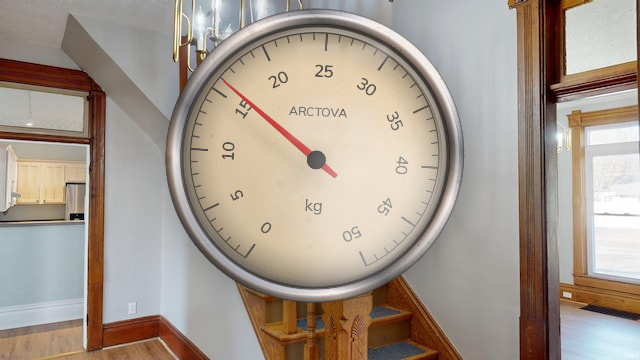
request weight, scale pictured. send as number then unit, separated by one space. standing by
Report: 16 kg
